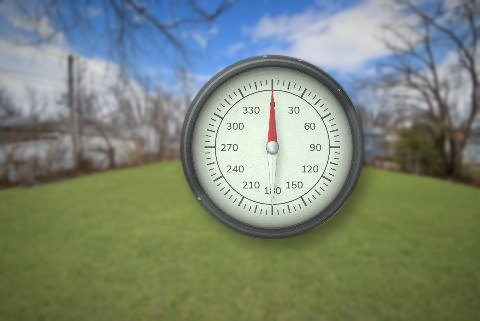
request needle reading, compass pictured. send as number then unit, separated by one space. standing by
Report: 0 °
